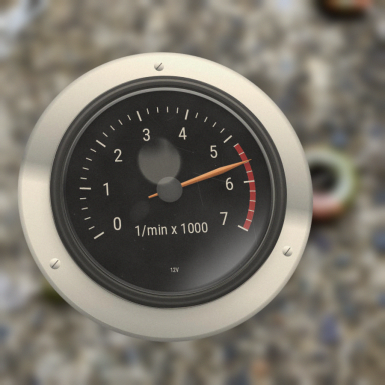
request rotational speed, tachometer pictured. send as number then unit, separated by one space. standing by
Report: 5600 rpm
